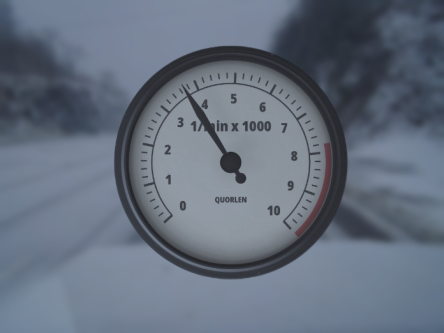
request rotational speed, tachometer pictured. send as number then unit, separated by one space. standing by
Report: 3700 rpm
